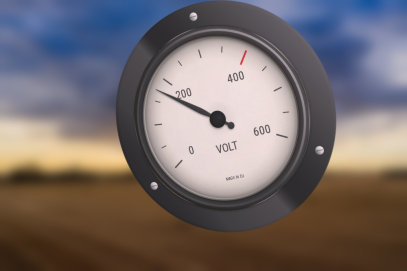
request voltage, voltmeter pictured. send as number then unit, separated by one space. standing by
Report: 175 V
